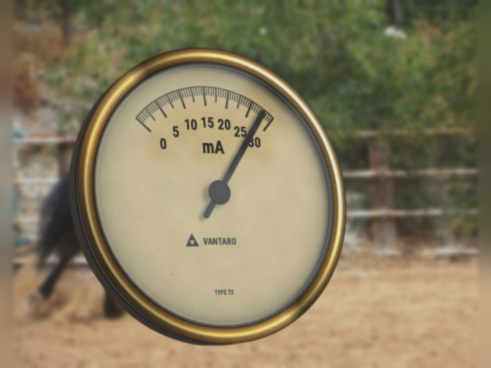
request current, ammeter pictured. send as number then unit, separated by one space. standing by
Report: 27.5 mA
